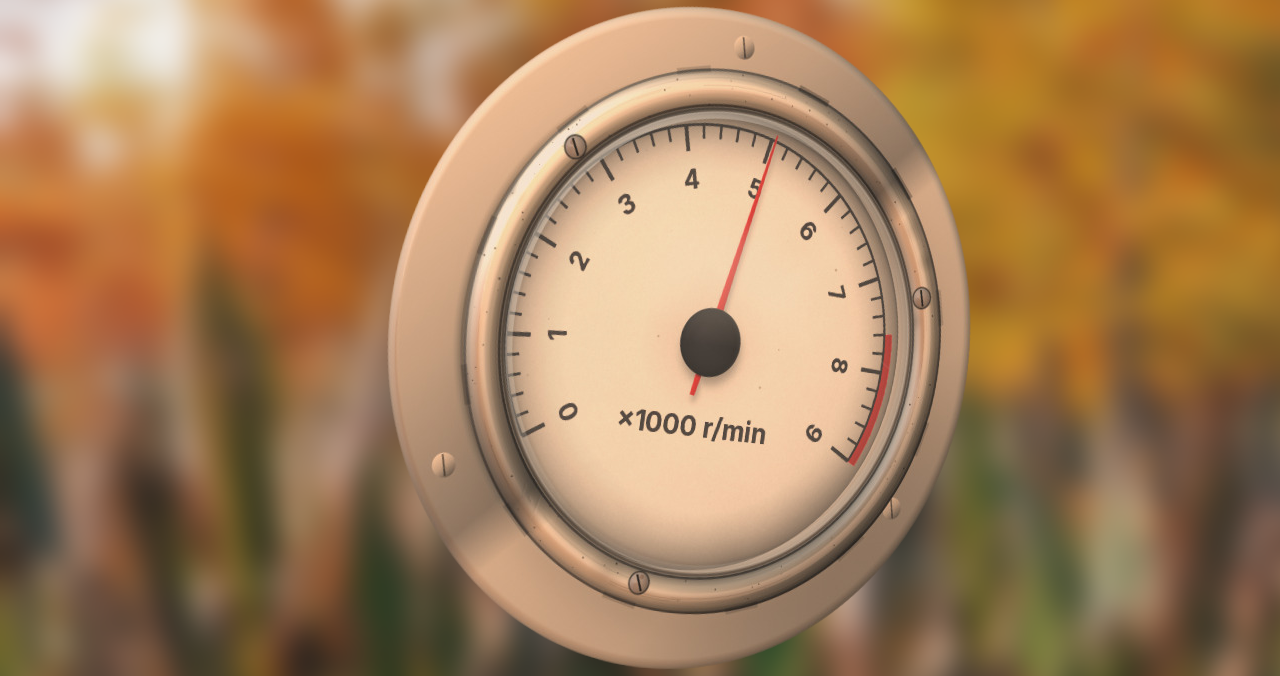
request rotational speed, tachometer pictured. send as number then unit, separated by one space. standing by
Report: 5000 rpm
